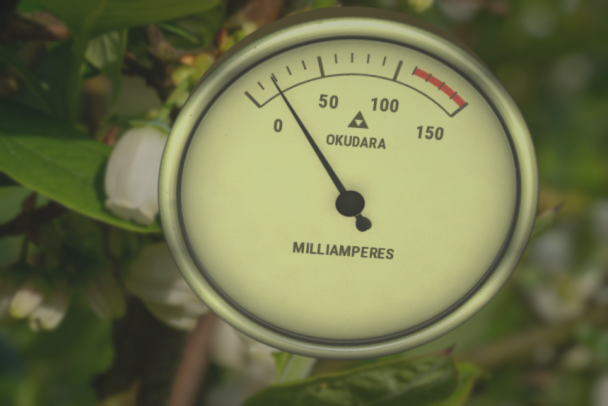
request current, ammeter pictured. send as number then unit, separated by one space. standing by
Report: 20 mA
